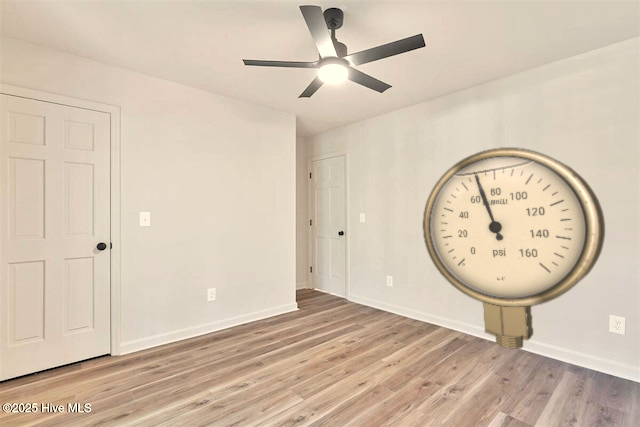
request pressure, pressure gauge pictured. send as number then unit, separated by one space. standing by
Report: 70 psi
